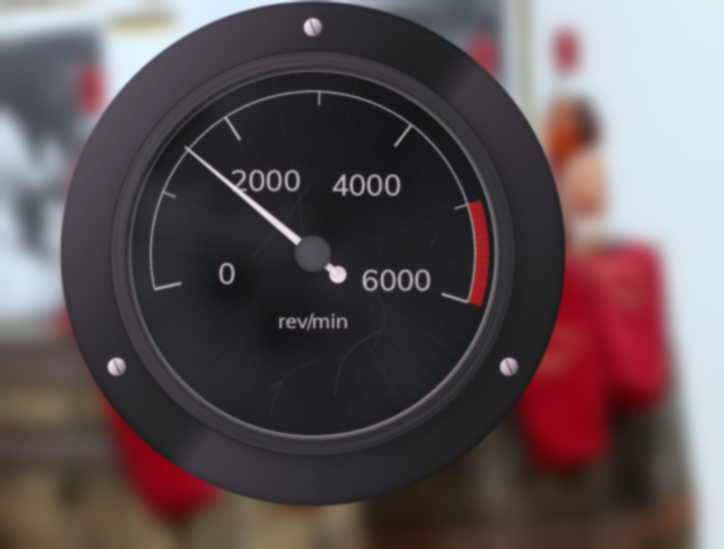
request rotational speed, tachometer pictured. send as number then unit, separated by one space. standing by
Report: 1500 rpm
